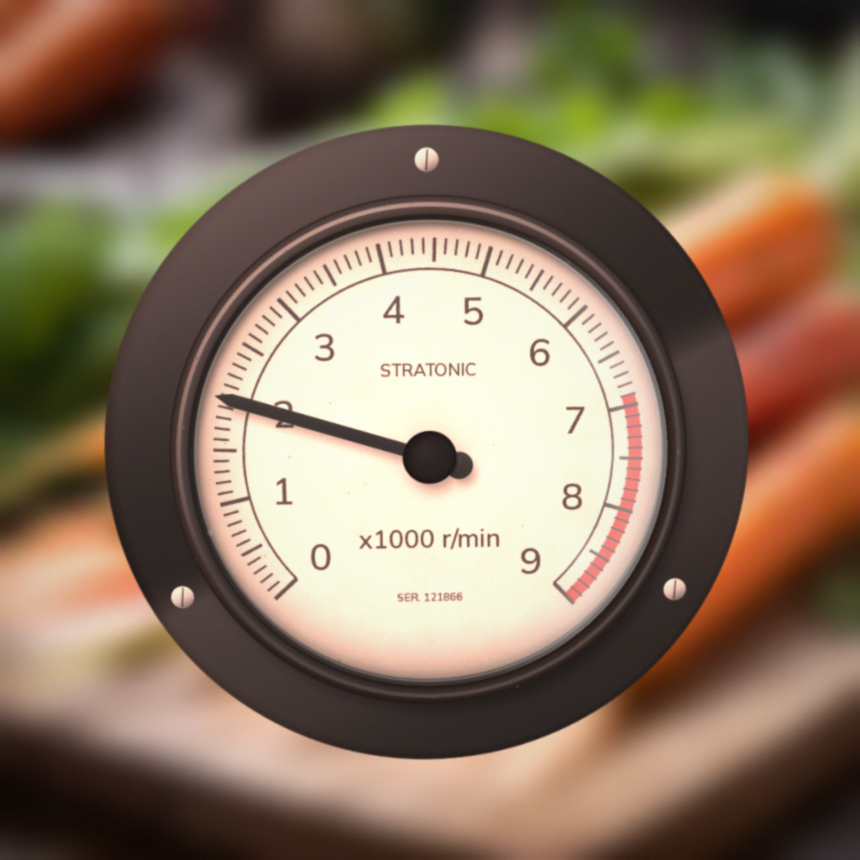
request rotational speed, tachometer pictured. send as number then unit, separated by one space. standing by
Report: 2000 rpm
